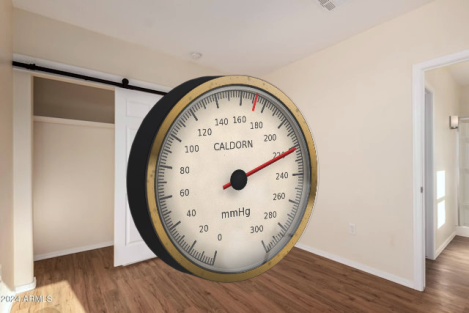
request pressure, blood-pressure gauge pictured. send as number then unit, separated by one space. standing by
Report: 220 mmHg
